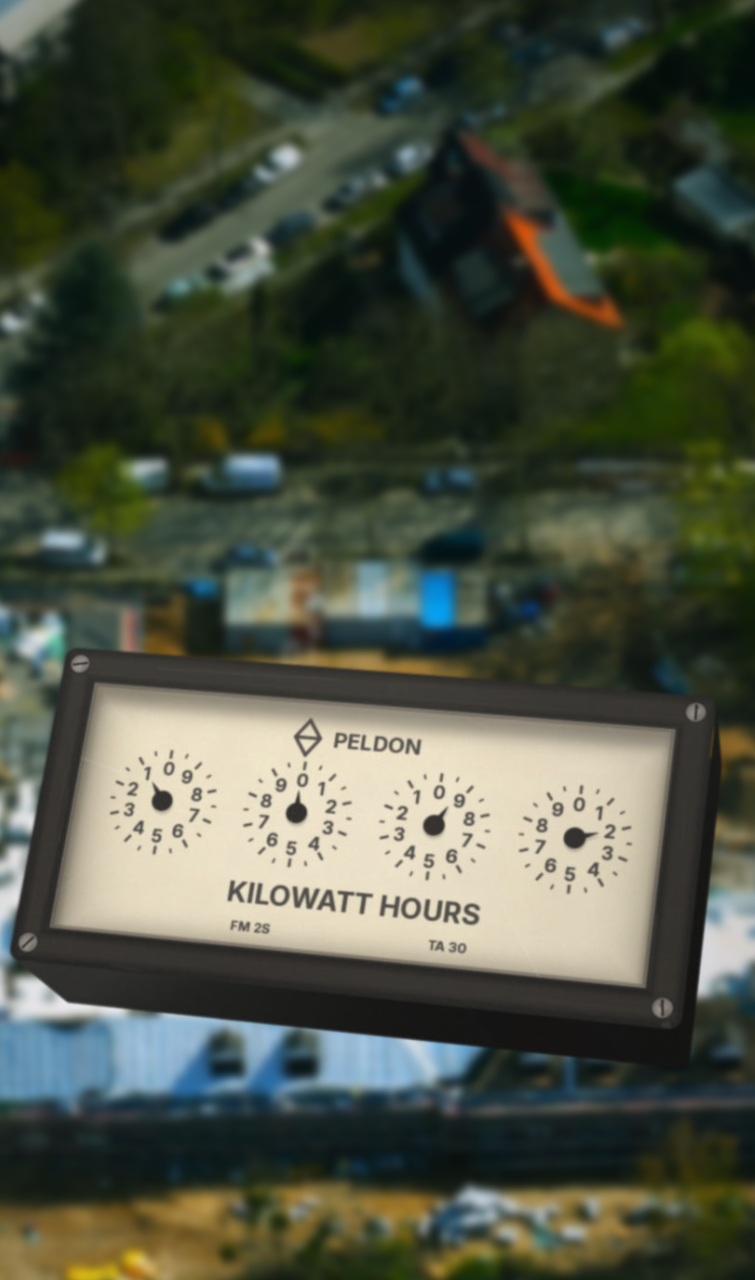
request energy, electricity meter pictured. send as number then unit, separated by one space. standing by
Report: 992 kWh
